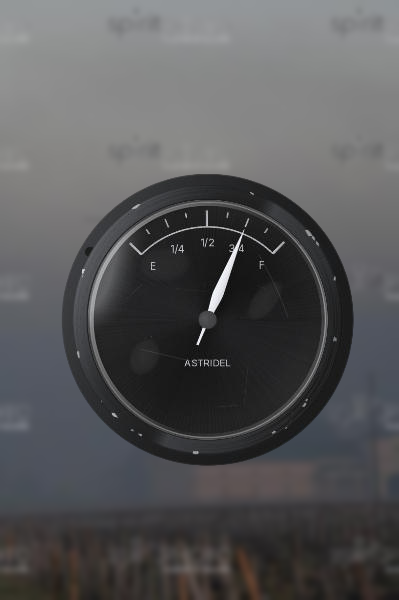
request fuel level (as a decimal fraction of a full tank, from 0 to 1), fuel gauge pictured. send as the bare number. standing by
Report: 0.75
